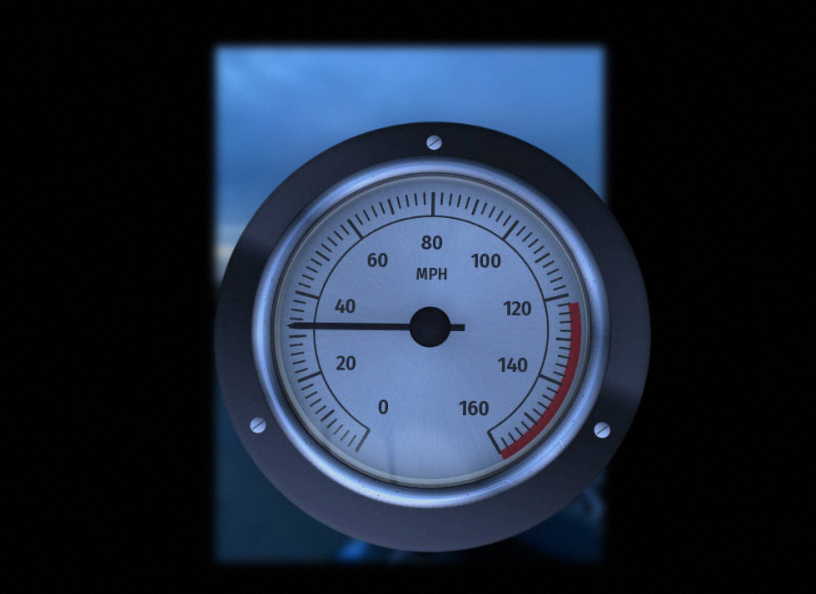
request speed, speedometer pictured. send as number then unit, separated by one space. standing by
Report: 32 mph
